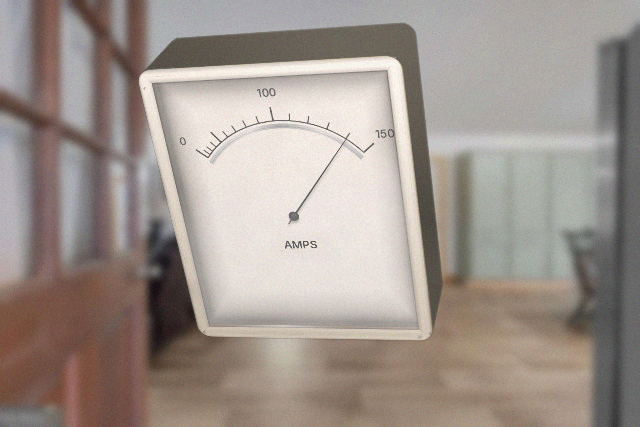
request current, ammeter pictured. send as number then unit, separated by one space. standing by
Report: 140 A
